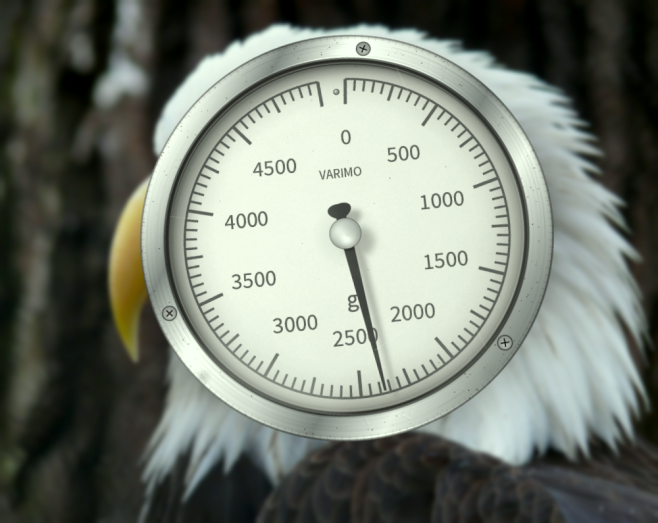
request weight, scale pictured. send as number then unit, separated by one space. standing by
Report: 2375 g
